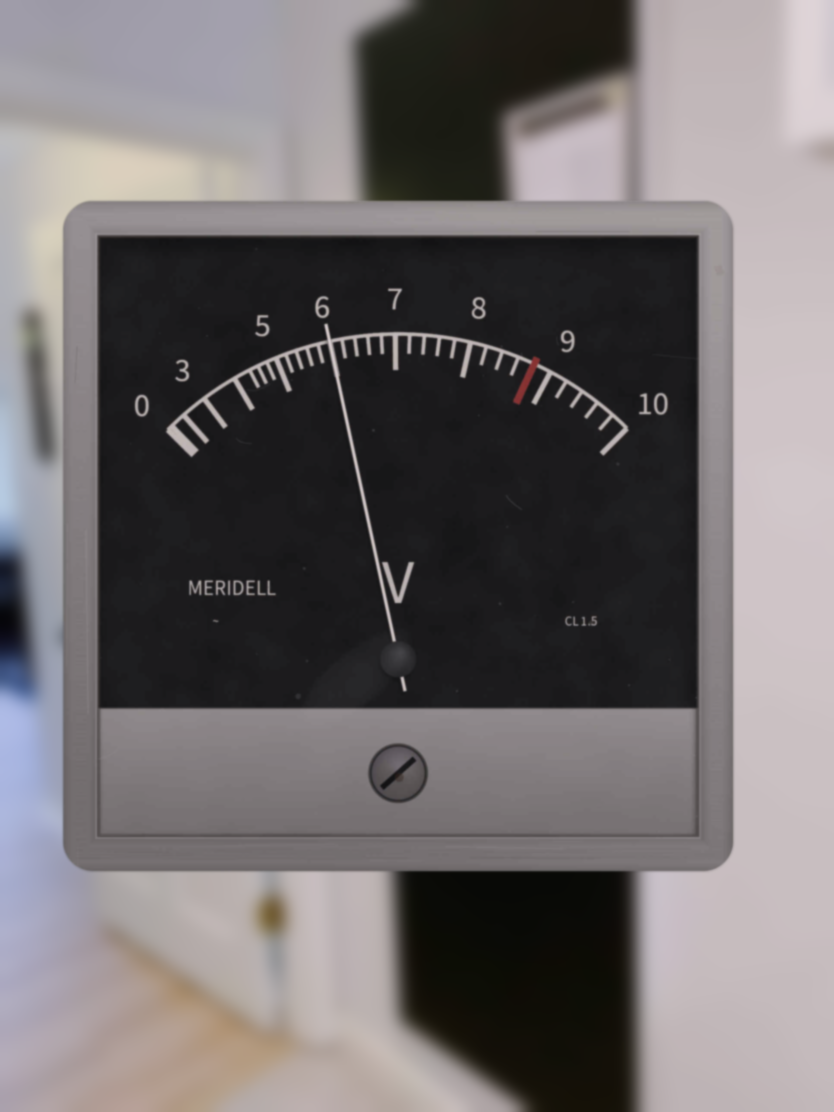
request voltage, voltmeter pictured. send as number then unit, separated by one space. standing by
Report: 6 V
